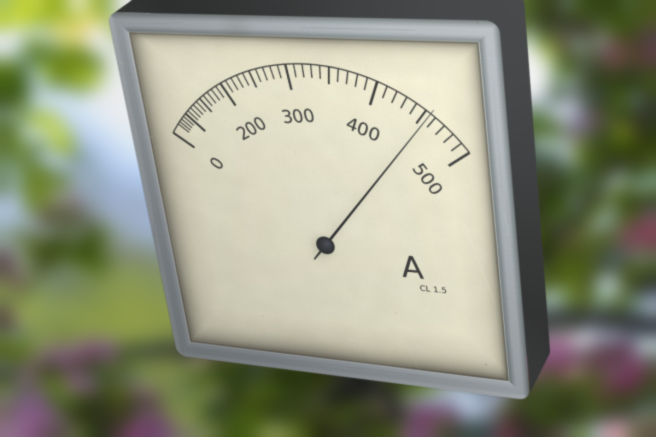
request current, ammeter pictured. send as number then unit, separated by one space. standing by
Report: 455 A
